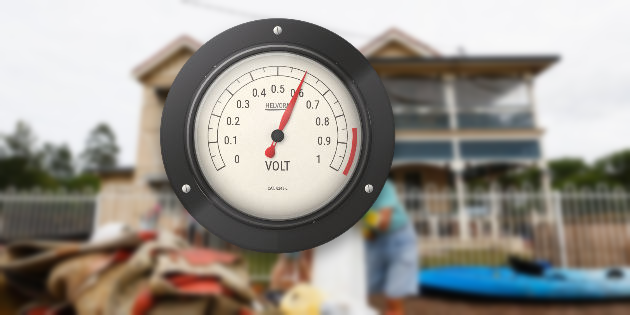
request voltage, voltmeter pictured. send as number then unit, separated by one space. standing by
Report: 0.6 V
